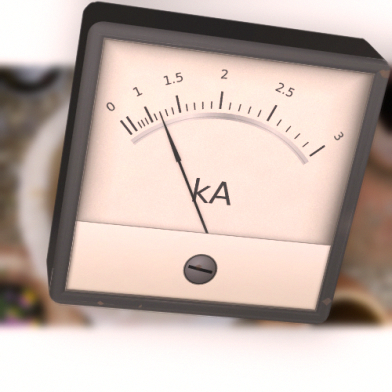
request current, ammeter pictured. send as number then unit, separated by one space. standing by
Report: 1.2 kA
